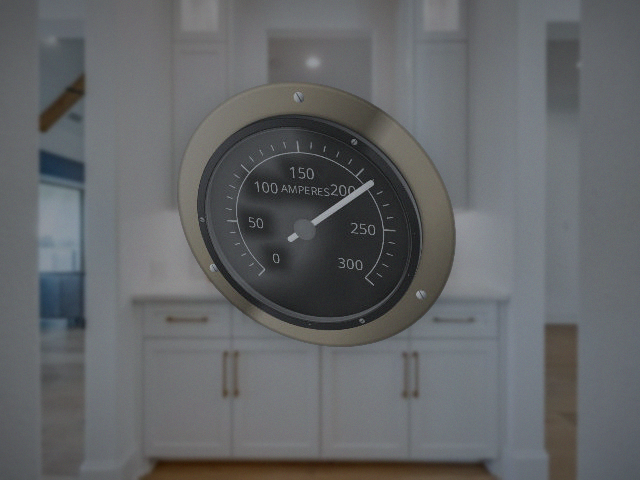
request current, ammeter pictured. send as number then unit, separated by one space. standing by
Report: 210 A
